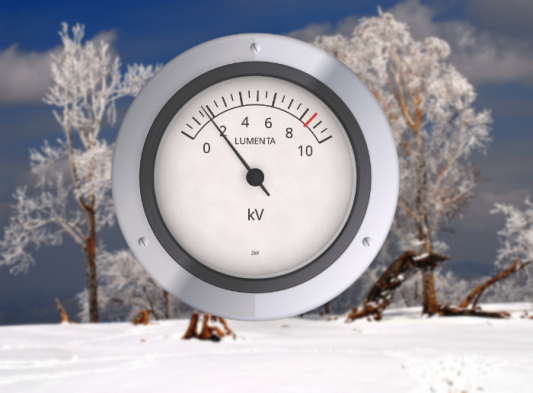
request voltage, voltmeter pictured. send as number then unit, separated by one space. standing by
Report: 1.75 kV
